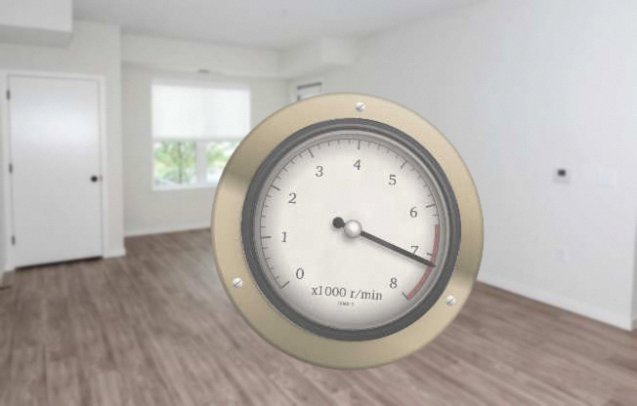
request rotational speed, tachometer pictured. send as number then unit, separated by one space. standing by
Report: 7200 rpm
